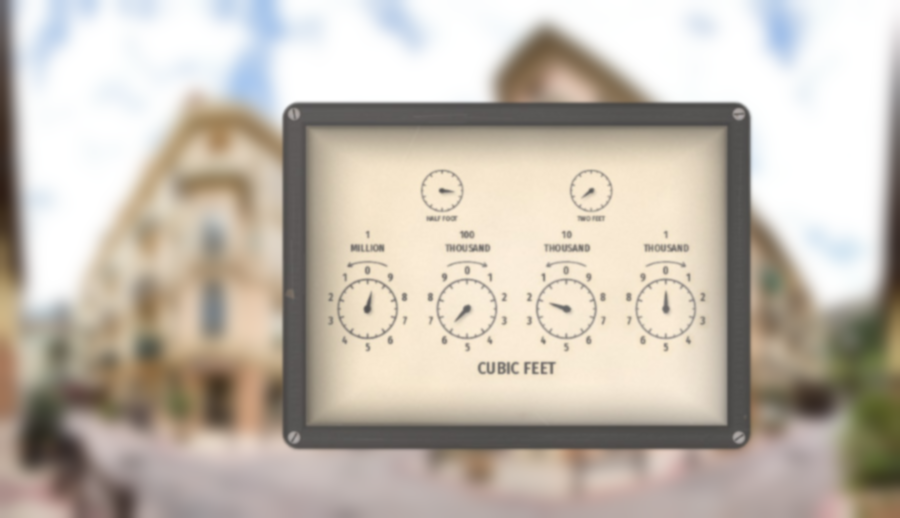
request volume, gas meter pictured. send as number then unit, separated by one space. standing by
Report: 962000 ft³
